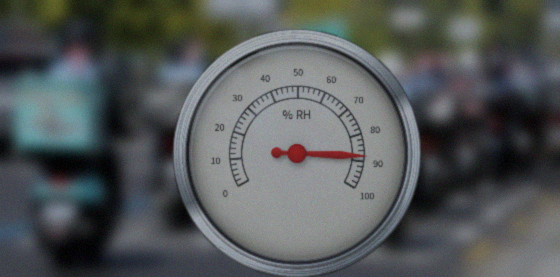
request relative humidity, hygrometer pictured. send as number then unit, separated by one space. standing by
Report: 88 %
